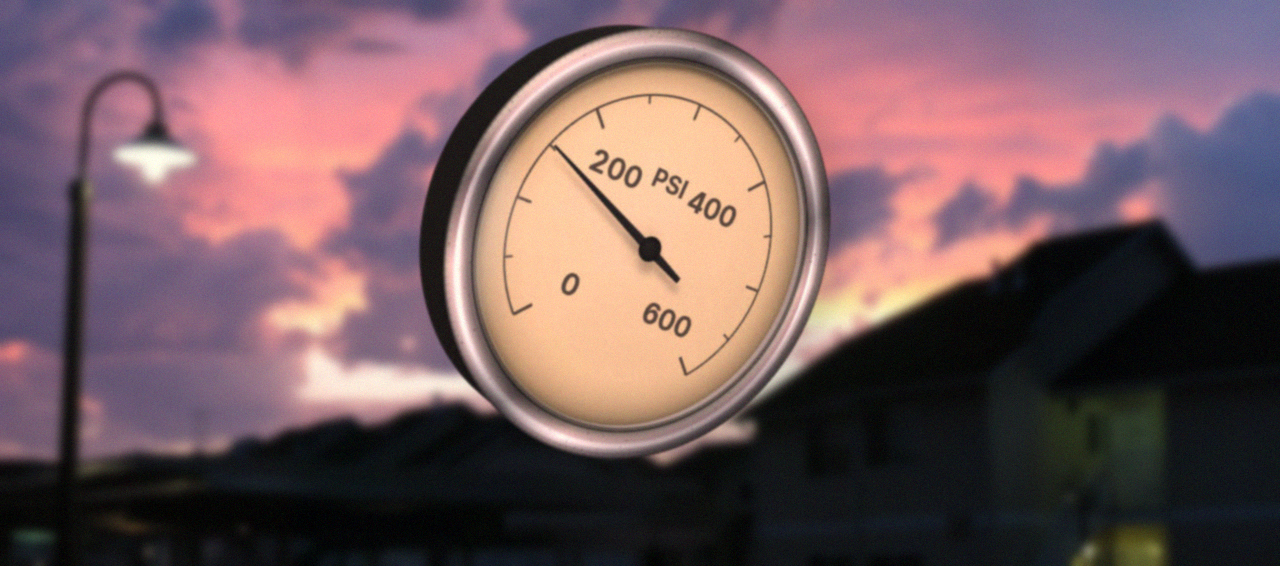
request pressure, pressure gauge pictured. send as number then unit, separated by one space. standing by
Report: 150 psi
